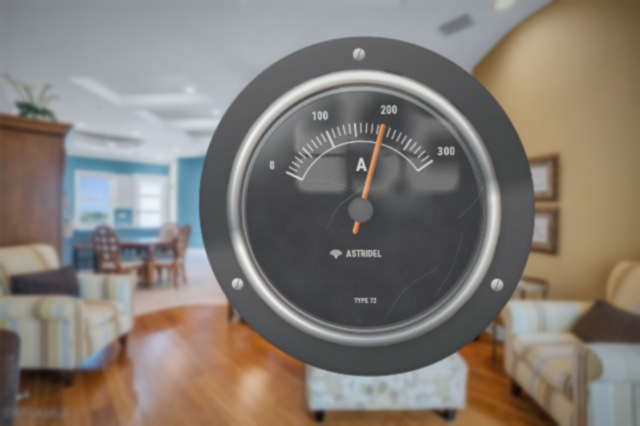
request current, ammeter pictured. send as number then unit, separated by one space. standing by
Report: 200 A
